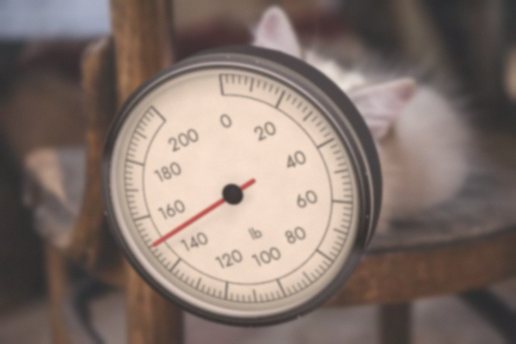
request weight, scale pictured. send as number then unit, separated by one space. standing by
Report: 150 lb
